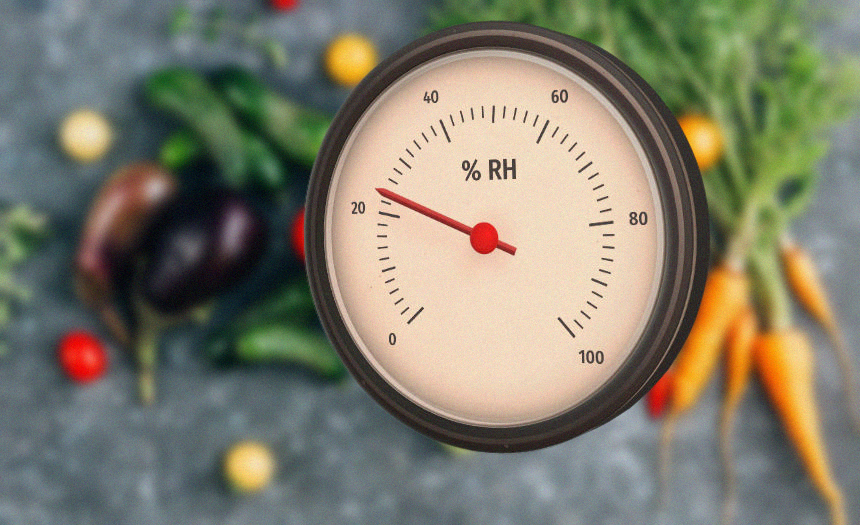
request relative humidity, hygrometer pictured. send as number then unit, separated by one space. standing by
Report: 24 %
